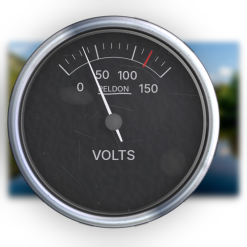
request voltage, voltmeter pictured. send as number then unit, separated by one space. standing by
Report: 35 V
